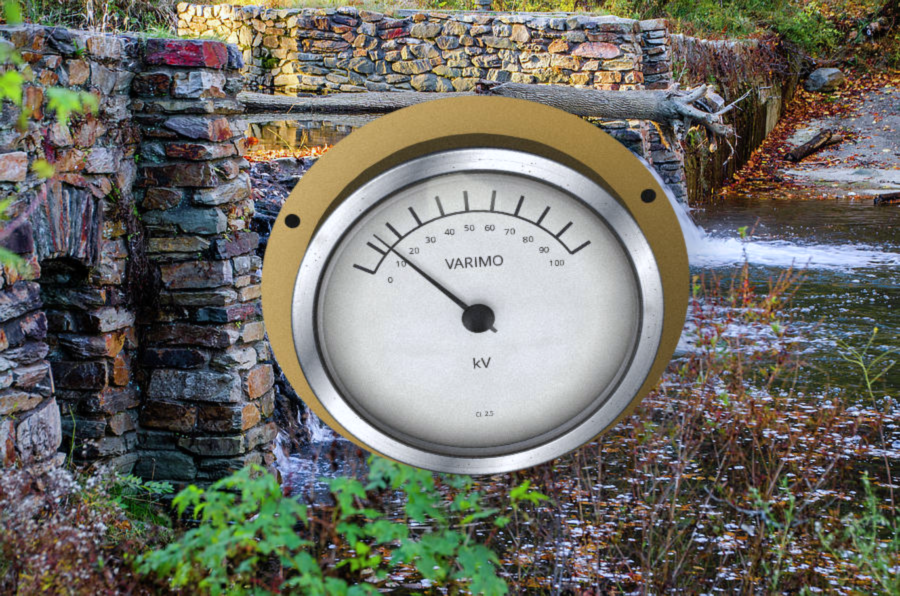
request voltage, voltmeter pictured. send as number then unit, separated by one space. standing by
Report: 15 kV
